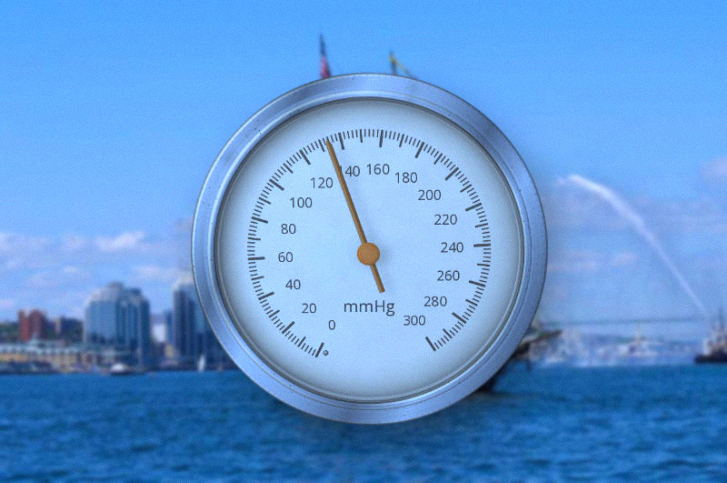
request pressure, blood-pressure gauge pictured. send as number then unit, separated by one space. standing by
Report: 134 mmHg
